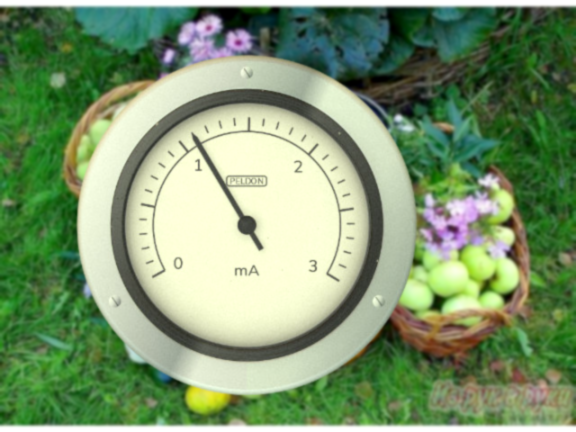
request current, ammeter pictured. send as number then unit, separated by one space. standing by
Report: 1.1 mA
